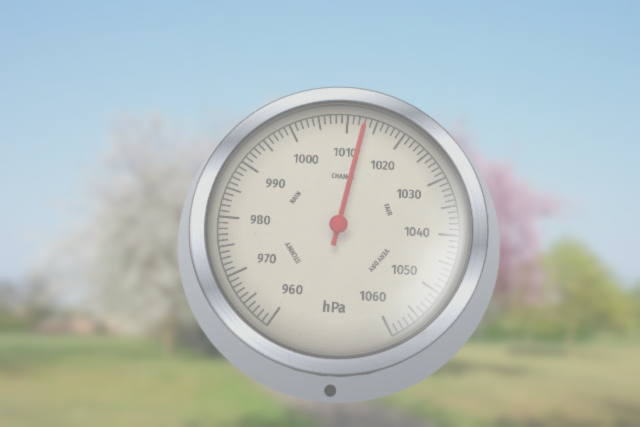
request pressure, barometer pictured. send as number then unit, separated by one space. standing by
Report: 1013 hPa
